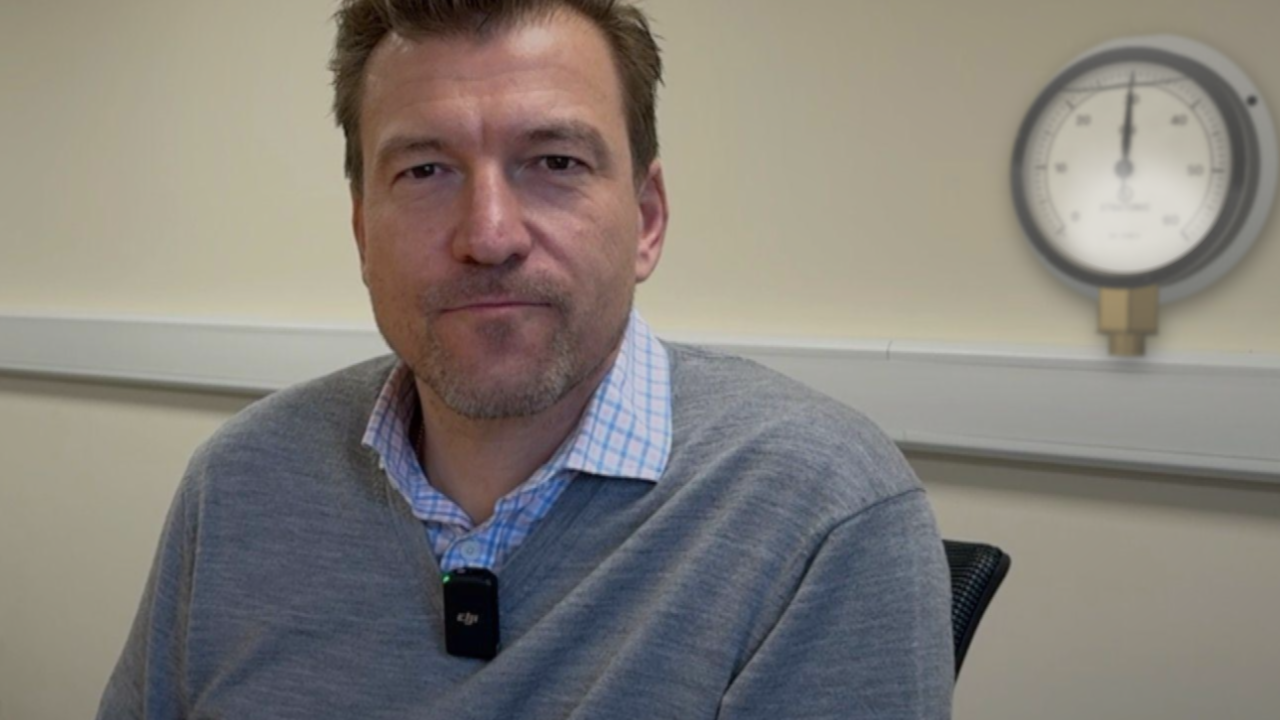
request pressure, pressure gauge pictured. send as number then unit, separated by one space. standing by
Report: 30 psi
